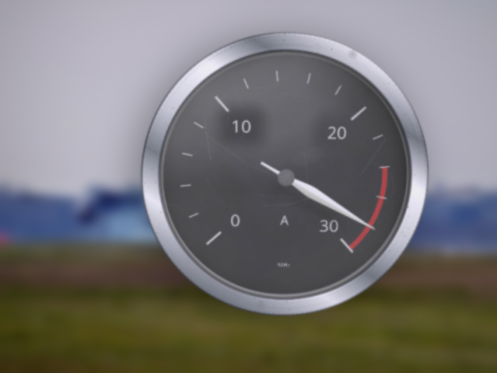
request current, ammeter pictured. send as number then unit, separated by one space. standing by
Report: 28 A
